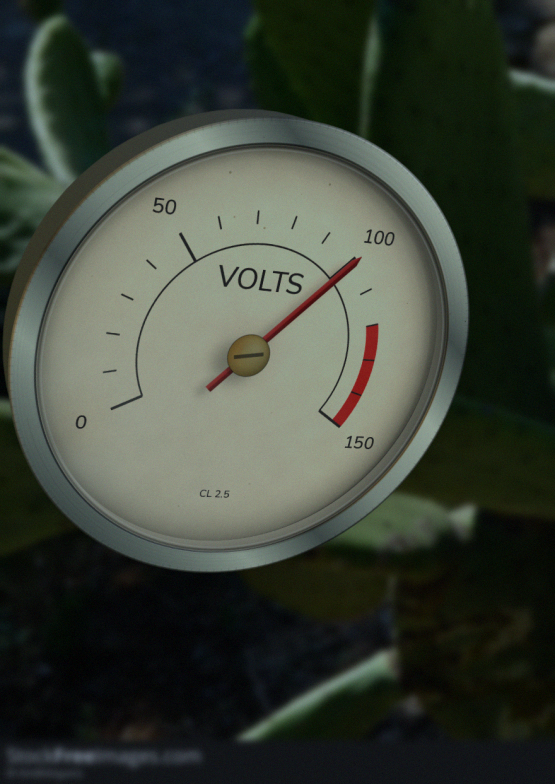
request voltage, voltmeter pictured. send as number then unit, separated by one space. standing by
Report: 100 V
